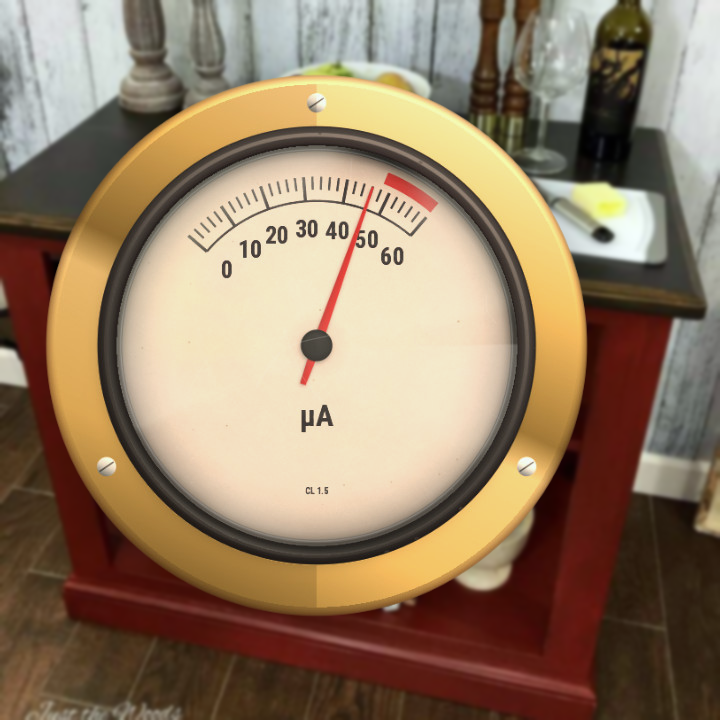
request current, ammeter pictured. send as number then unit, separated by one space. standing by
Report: 46 µA
